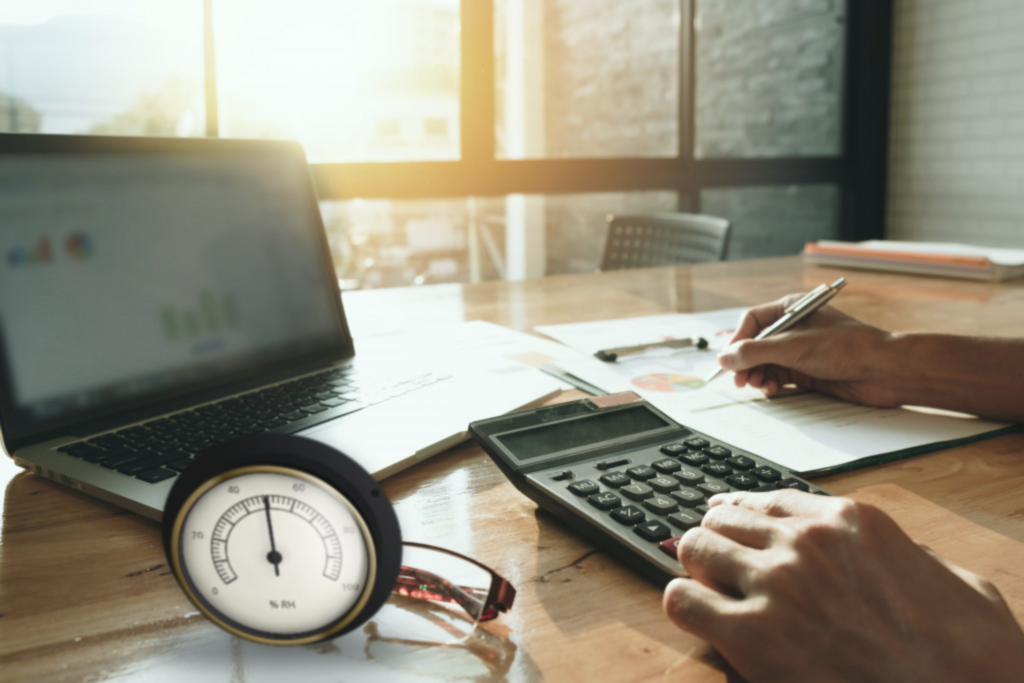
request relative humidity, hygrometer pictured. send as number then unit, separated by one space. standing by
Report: 50 %
